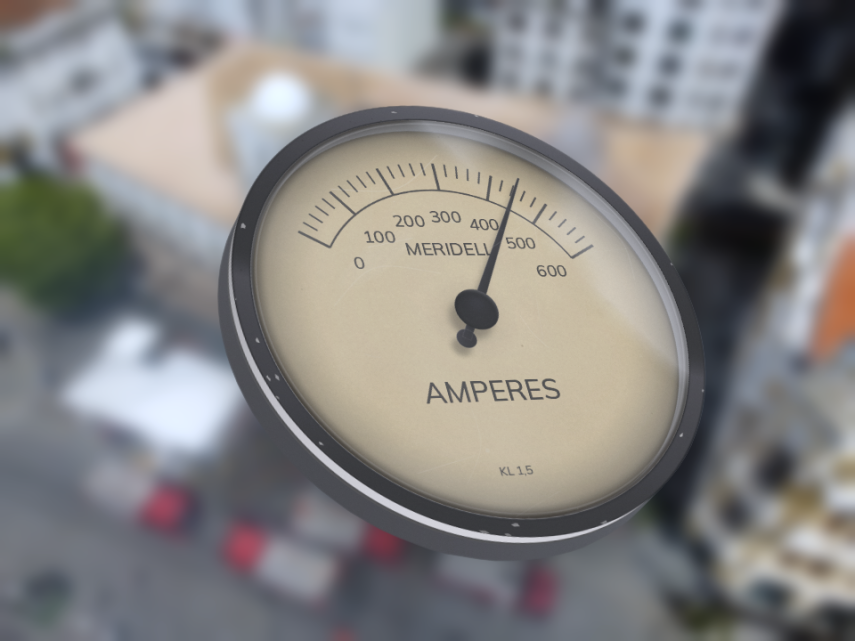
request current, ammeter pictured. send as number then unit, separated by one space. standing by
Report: 440 A
